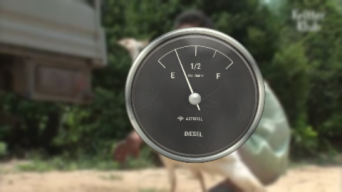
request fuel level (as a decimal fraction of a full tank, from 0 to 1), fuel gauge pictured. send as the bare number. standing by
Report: 0.25
